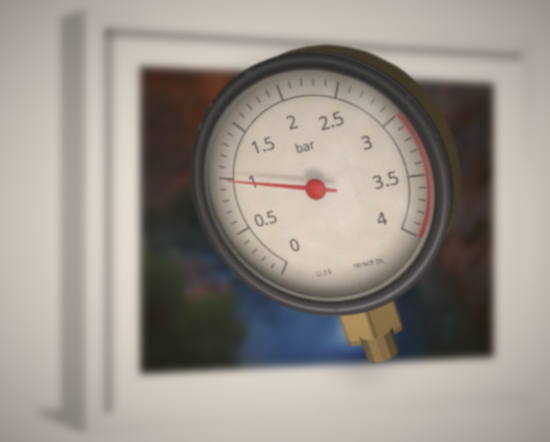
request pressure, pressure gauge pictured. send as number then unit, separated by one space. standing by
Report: 1 bar
